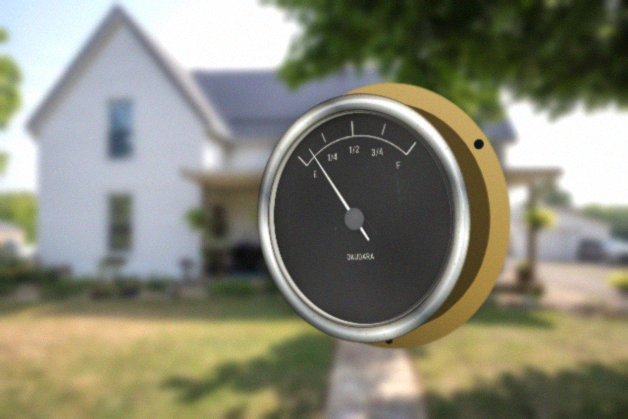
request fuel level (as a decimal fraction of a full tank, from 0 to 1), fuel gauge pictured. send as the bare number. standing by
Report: 0.125
